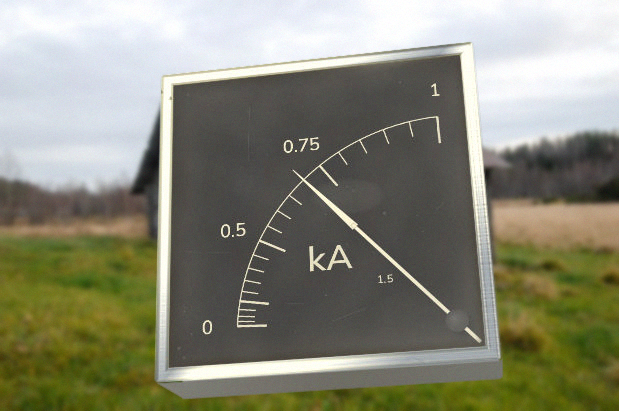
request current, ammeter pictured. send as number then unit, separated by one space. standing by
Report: 0.7 kA
